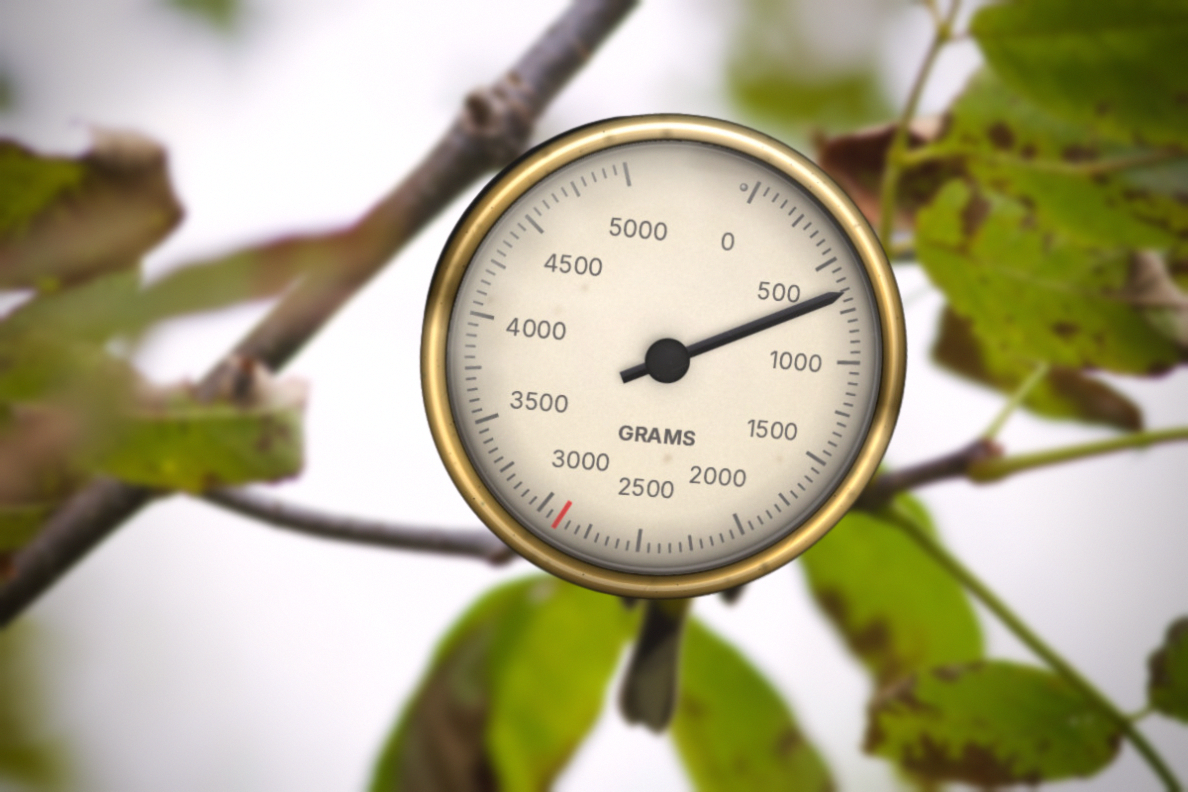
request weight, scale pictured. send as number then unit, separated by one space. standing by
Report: 650 g
